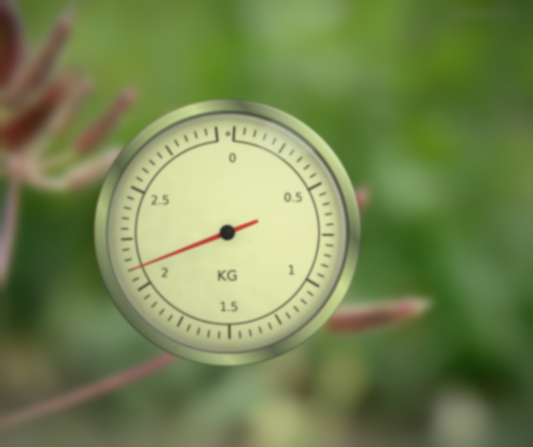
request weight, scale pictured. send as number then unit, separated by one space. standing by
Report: 2.1 kg
